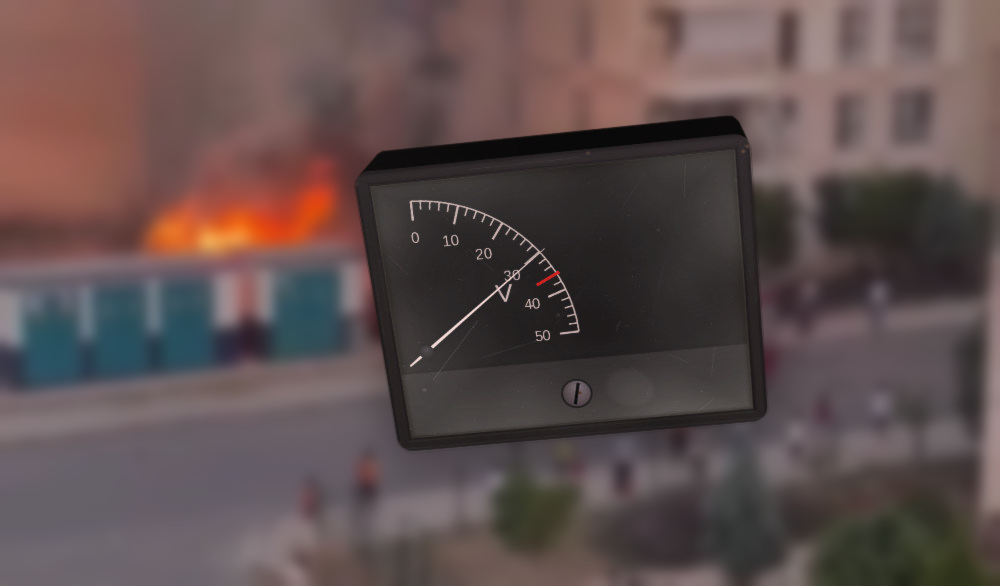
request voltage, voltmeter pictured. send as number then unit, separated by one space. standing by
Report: 30 V
